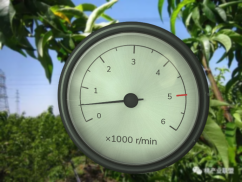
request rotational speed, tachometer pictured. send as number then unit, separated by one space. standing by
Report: 500 rpm
